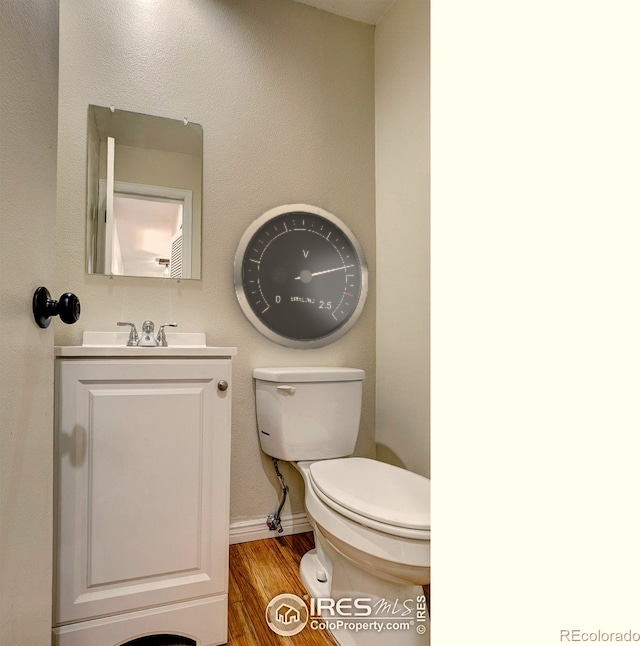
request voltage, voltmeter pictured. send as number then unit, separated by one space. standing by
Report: 1.9 V
